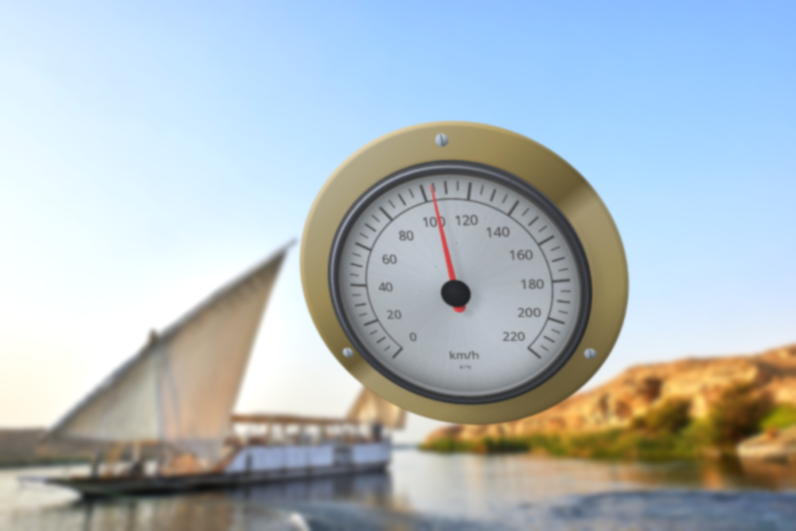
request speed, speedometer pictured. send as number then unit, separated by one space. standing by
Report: 105 km/h
